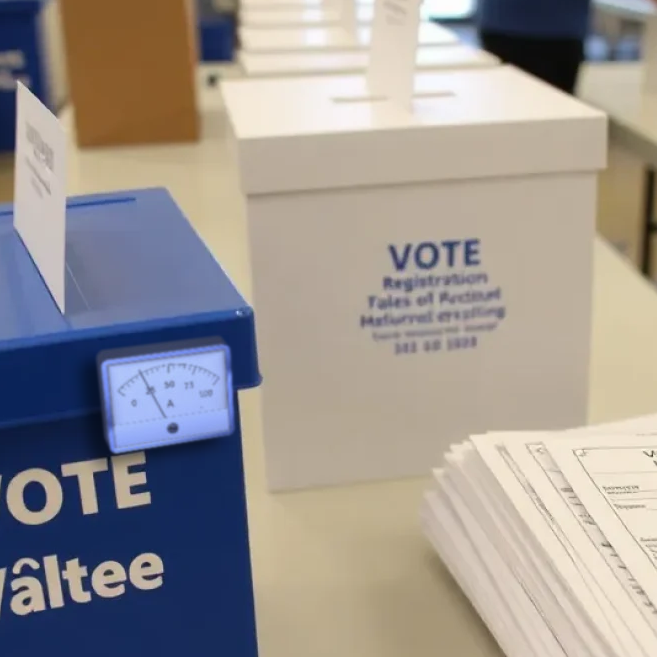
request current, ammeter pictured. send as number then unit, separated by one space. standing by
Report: 25 A
